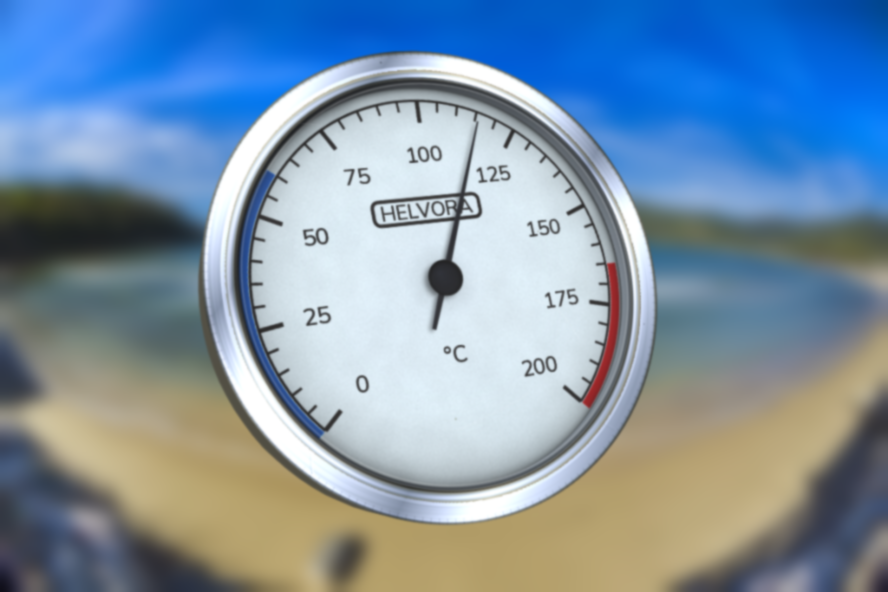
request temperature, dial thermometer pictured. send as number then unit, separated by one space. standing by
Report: 115 °C
